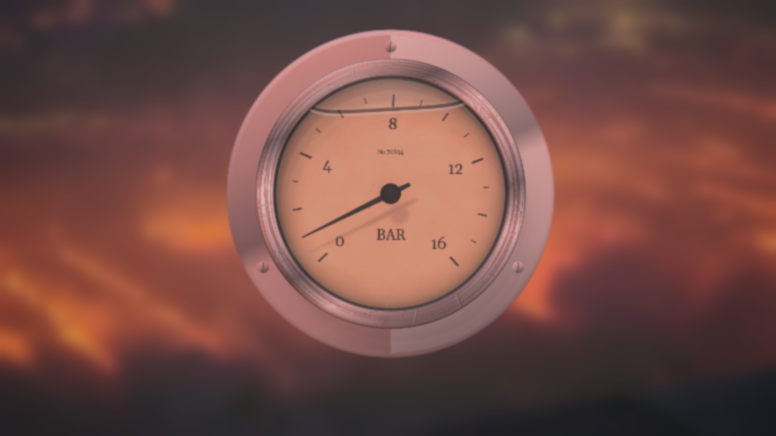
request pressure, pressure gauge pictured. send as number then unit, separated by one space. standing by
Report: 1 bar
